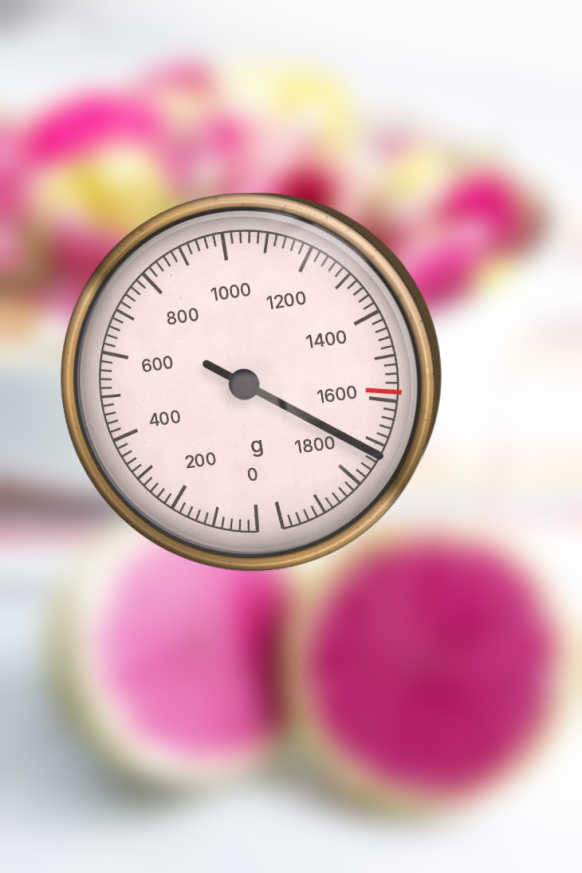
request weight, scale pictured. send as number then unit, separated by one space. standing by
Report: 1720 g
